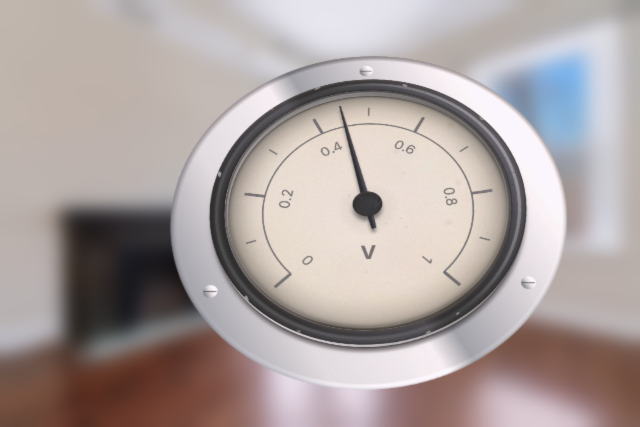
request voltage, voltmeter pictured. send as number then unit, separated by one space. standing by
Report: 0.45 V
